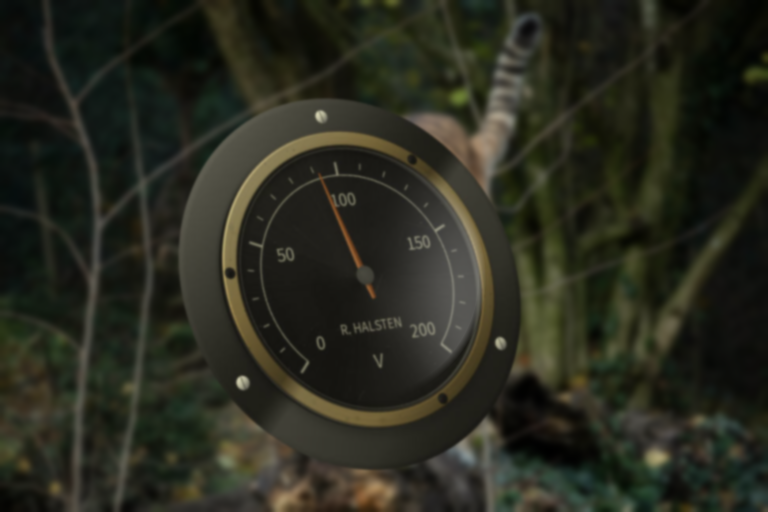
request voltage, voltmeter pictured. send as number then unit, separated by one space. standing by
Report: 90 V
